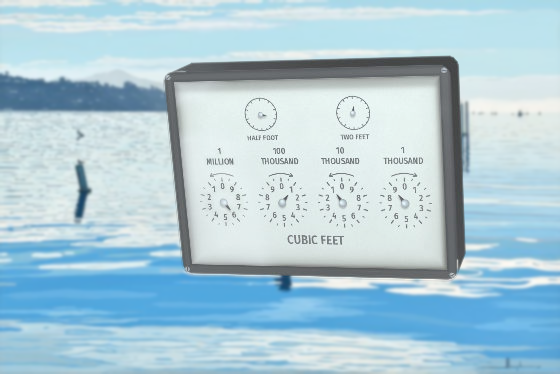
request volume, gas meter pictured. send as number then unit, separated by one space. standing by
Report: 610900 ft³
